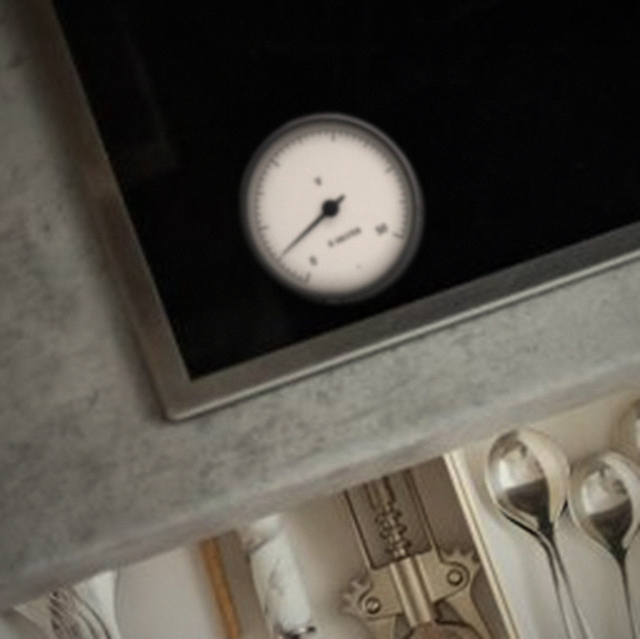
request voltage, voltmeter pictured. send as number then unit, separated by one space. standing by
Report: 5 V
